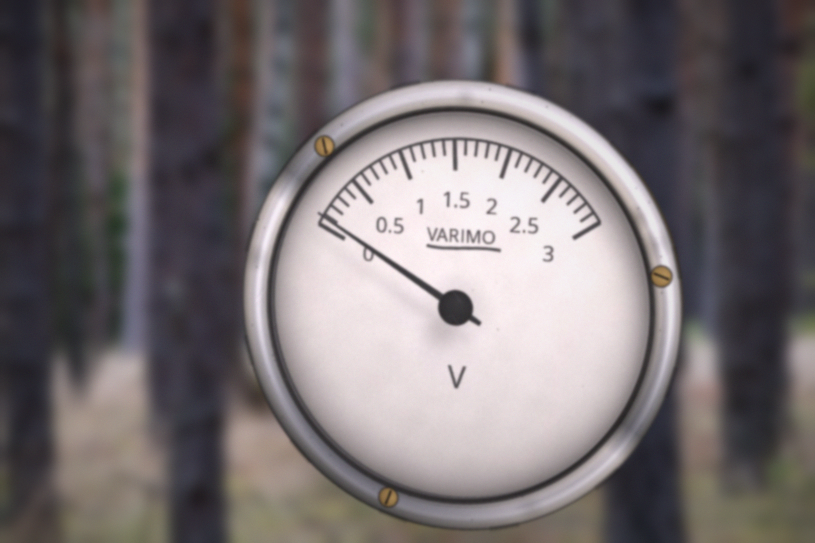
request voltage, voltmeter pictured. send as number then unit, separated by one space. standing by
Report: 0.1 V
